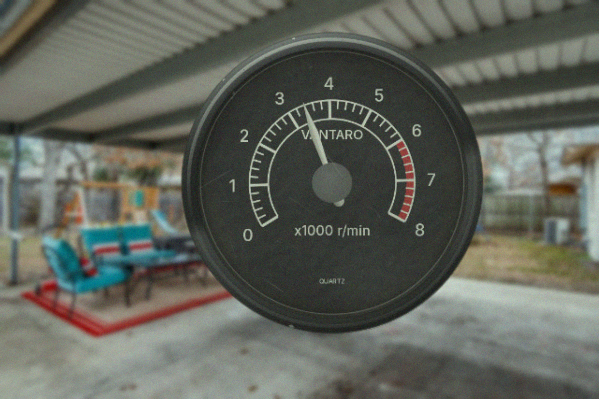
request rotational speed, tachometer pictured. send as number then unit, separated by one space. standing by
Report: 3400 rpm
